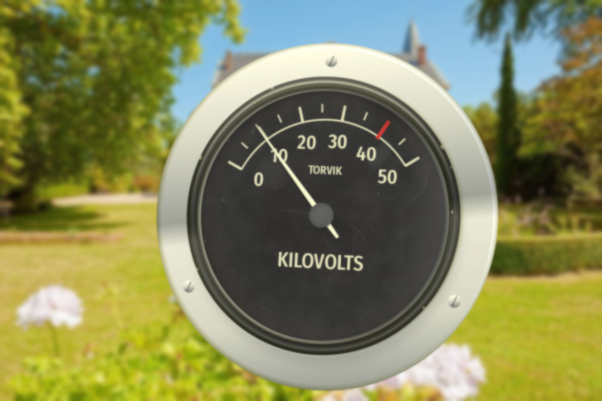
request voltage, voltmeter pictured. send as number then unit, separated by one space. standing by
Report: 10 kV
